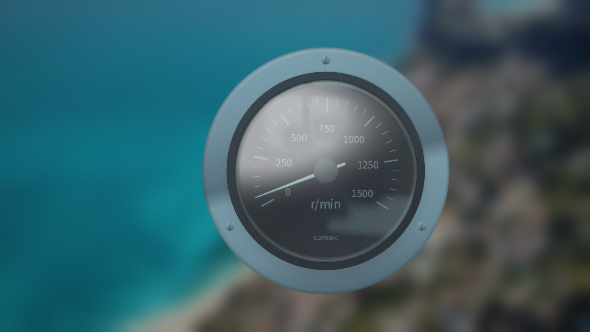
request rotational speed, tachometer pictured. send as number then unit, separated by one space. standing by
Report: 50 rpm
